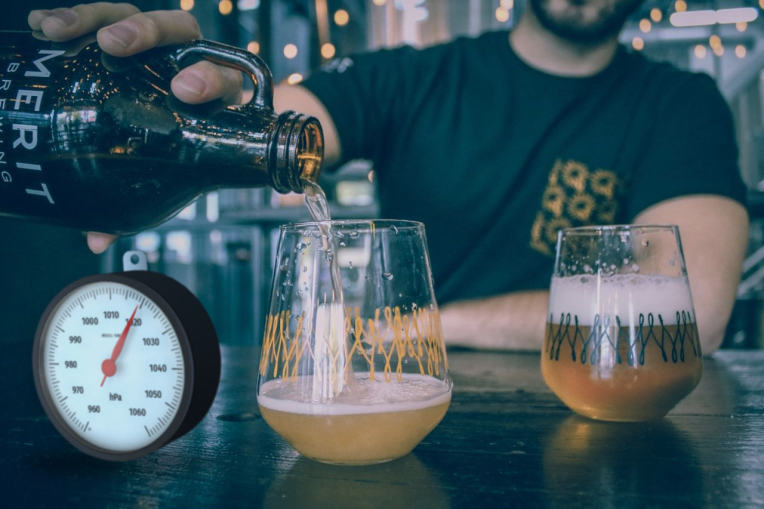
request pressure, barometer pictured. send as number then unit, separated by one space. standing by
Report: 1020 hPa
